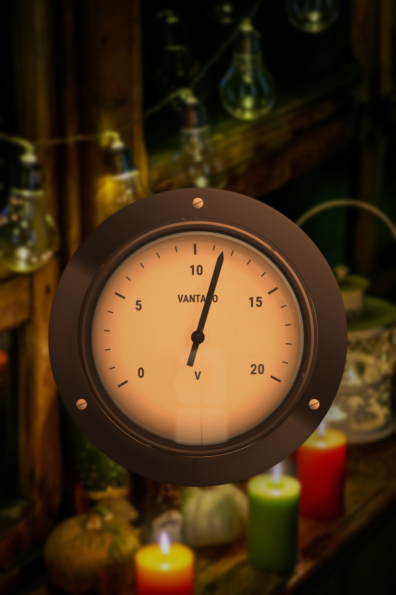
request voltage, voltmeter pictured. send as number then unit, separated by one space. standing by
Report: 11.5 V
